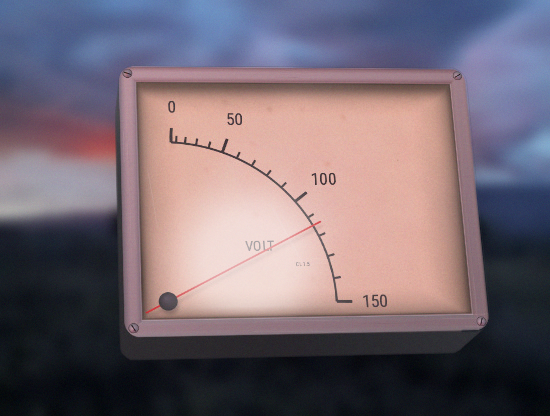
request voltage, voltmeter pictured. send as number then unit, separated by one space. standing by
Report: 115 V
